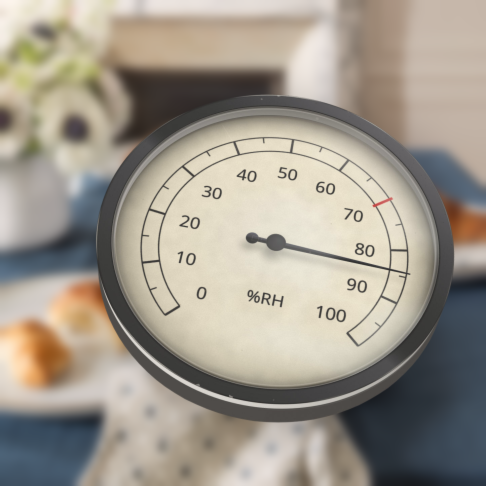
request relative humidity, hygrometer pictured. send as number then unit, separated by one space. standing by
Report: 85 %
